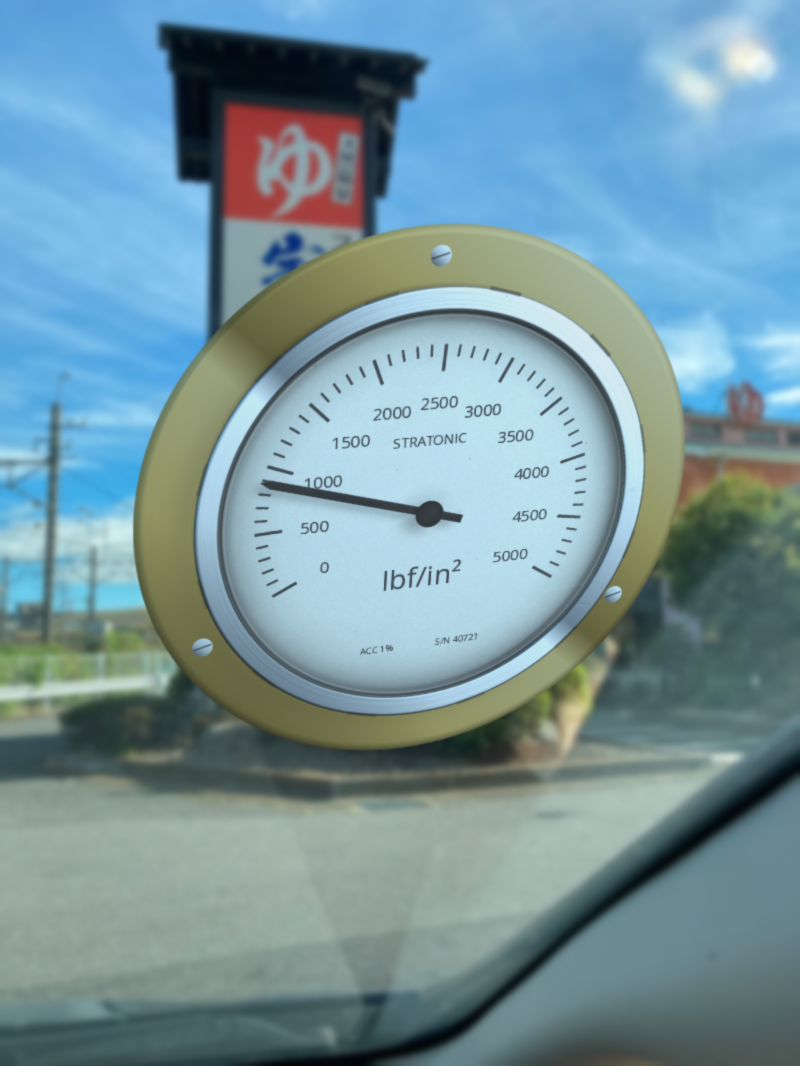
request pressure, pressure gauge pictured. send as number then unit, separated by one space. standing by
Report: 900 psi
